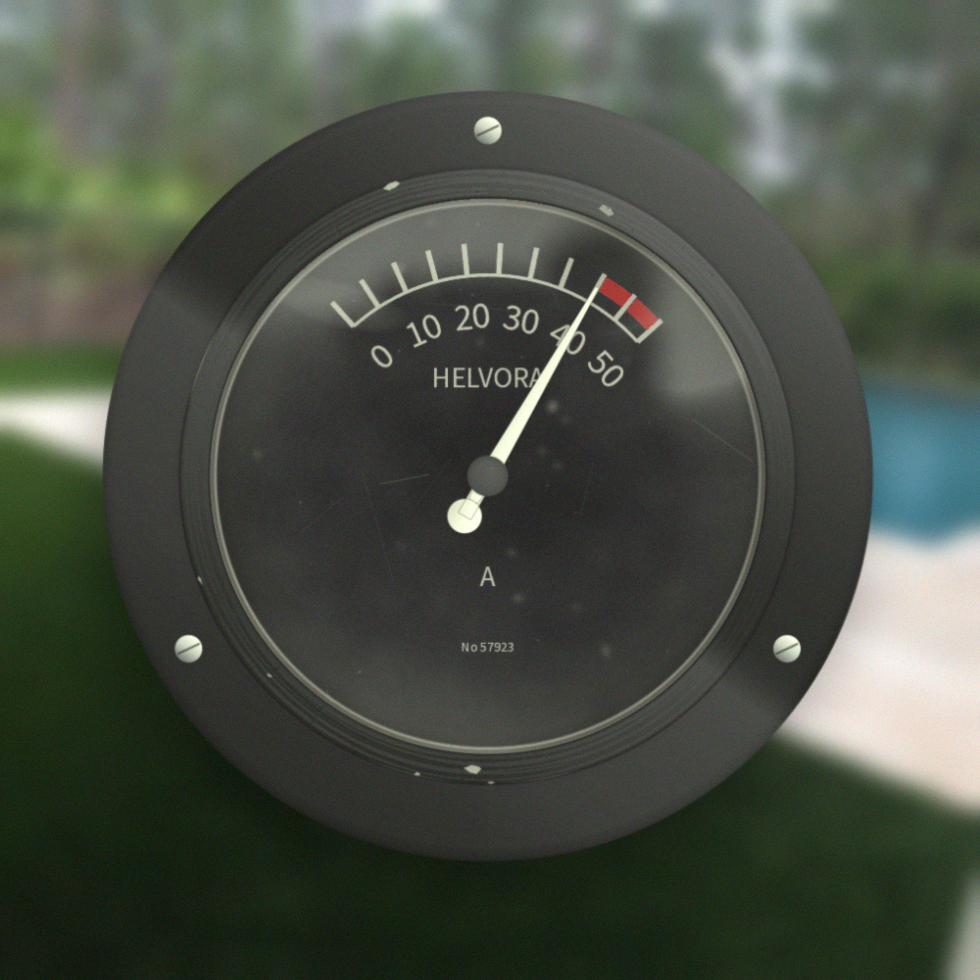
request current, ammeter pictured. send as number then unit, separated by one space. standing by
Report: 40 A
